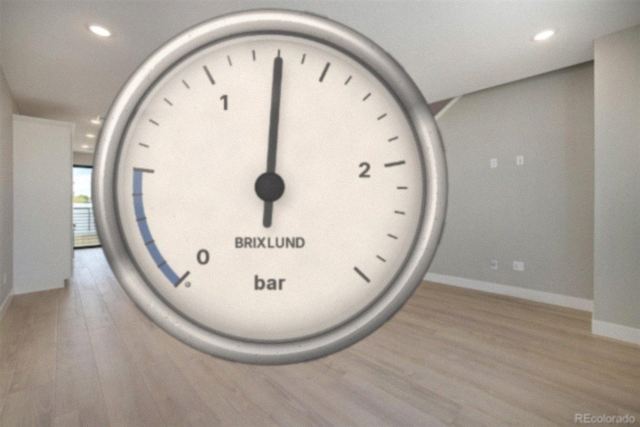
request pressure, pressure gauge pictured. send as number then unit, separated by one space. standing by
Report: 1.3 bar
